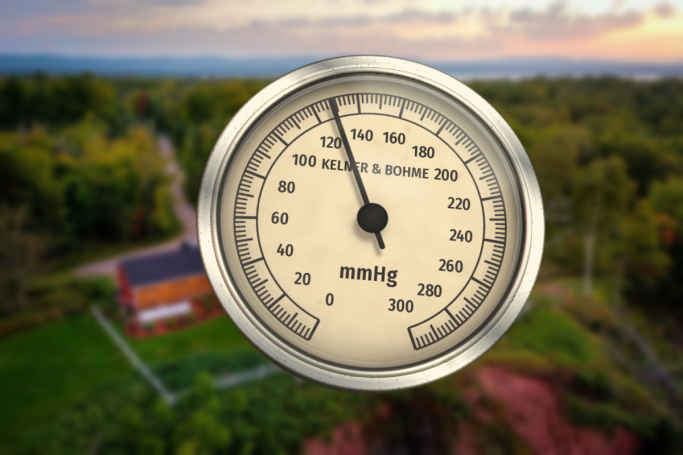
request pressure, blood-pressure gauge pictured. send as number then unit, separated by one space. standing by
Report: 128 mmHg
